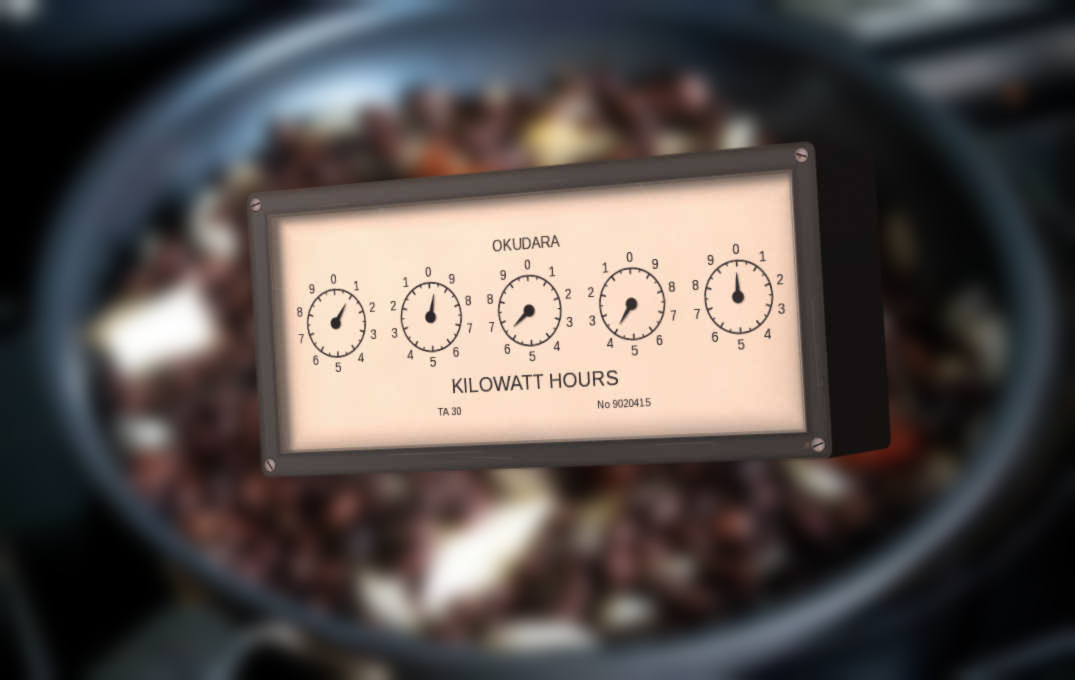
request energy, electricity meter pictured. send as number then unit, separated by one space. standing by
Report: 9640 kWh
